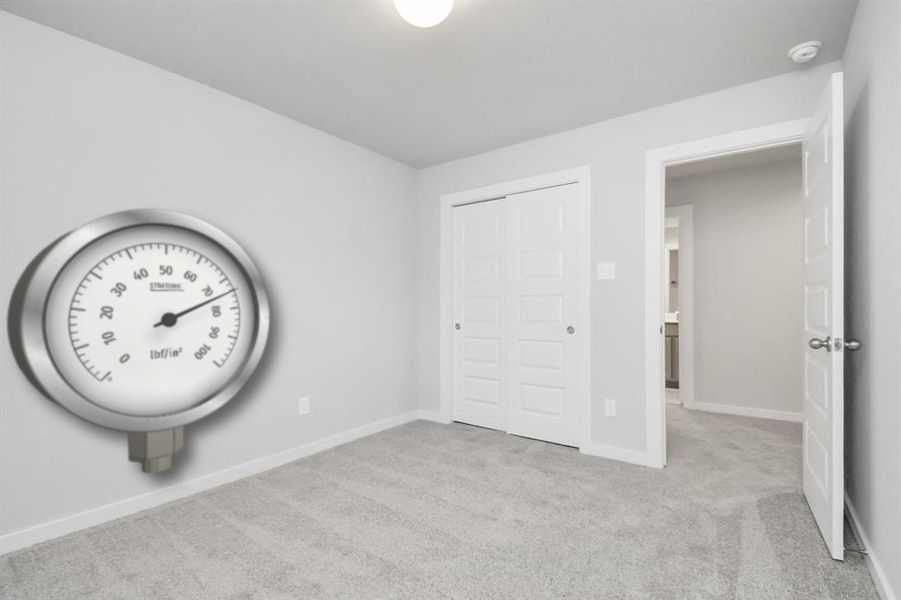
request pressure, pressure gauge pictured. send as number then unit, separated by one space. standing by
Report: 74 psi
